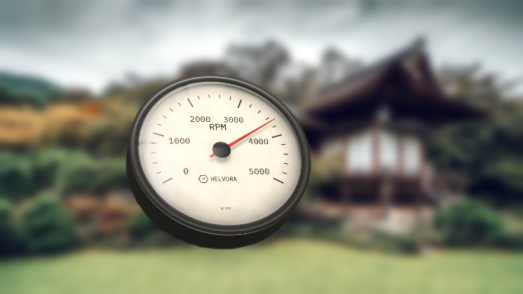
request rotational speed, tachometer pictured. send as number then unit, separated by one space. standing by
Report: 3700 rpm
